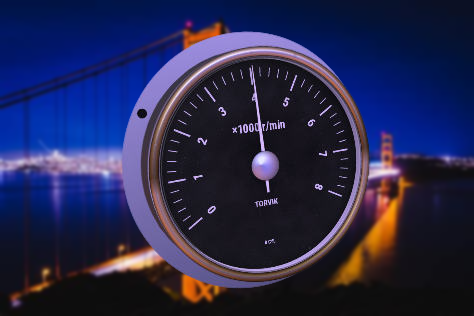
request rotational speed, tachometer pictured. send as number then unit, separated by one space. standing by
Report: 4000 rpm
